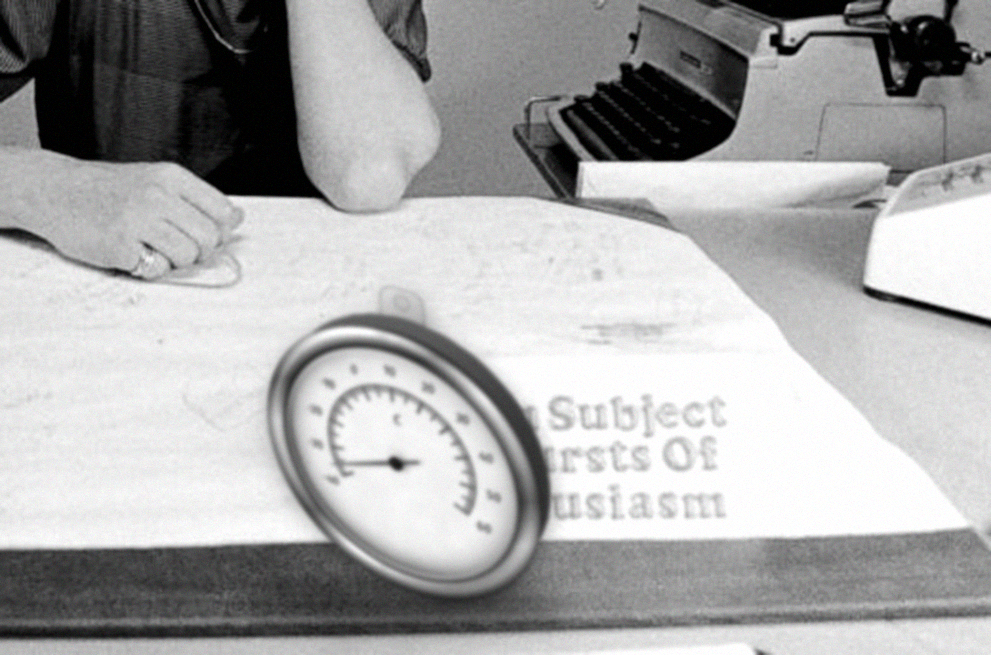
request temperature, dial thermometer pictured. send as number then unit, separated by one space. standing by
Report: -35 °C
